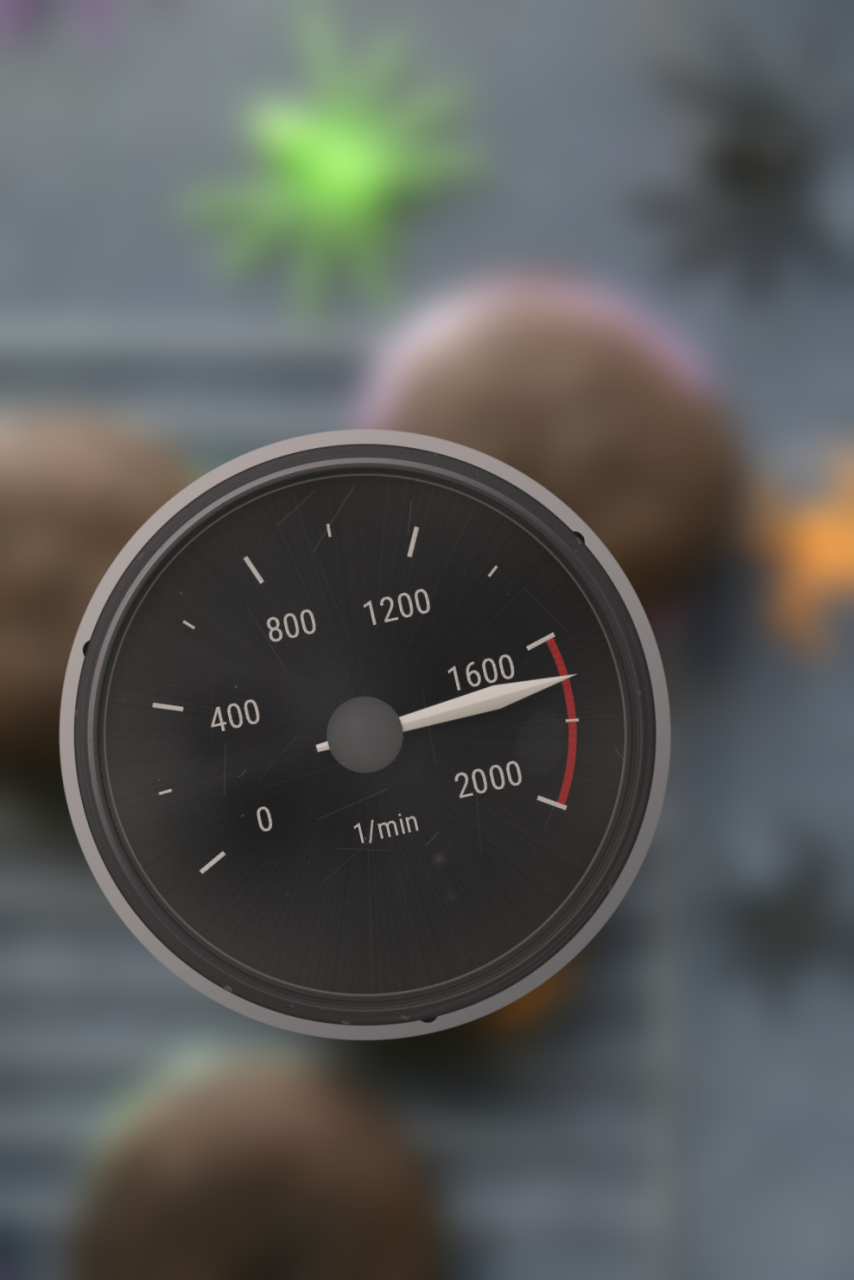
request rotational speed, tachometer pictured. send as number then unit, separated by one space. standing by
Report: 1700 rpm
